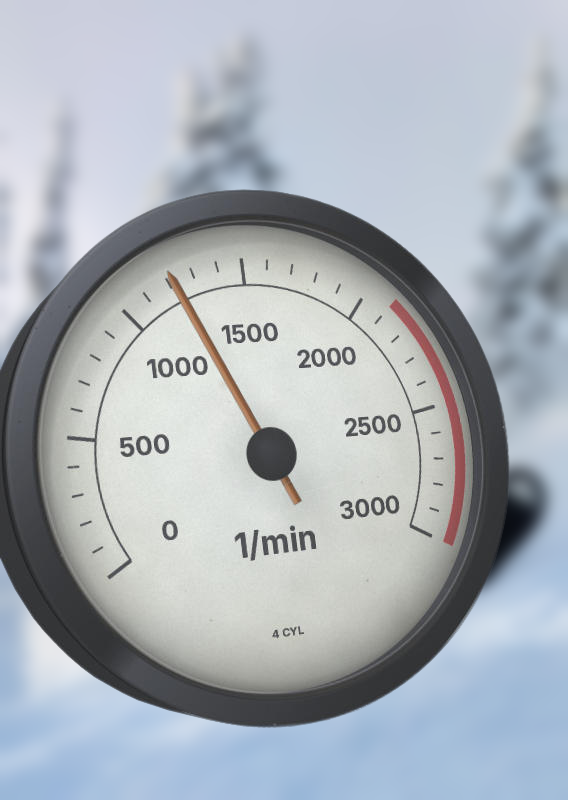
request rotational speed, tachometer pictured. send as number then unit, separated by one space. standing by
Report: 1200 rpm
